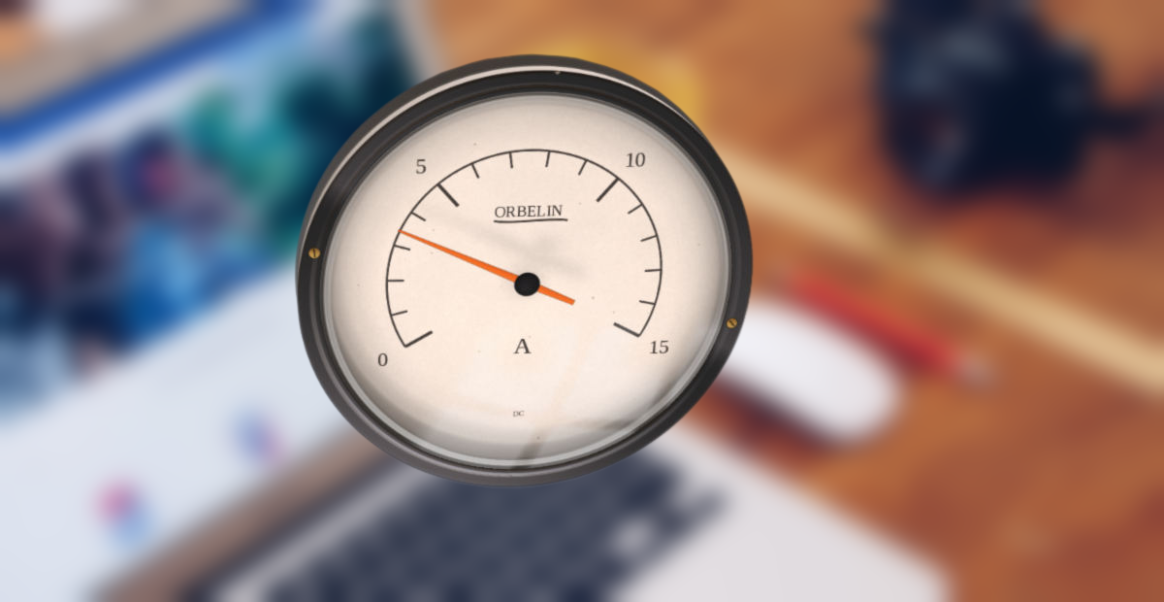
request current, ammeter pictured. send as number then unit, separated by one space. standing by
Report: 3.5 A
